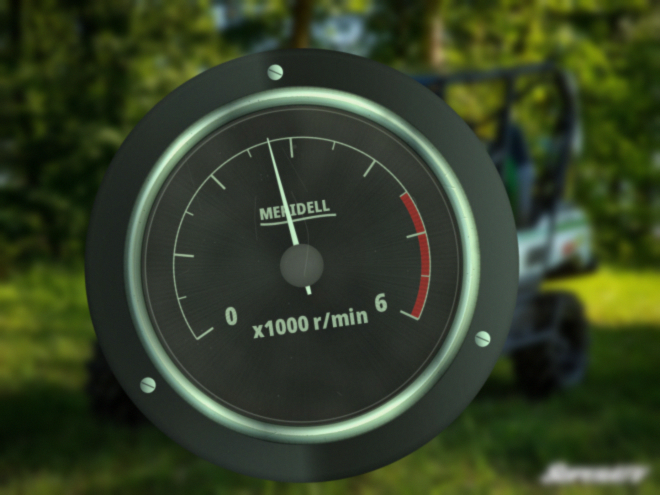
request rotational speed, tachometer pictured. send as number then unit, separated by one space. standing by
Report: 2750 rpm
